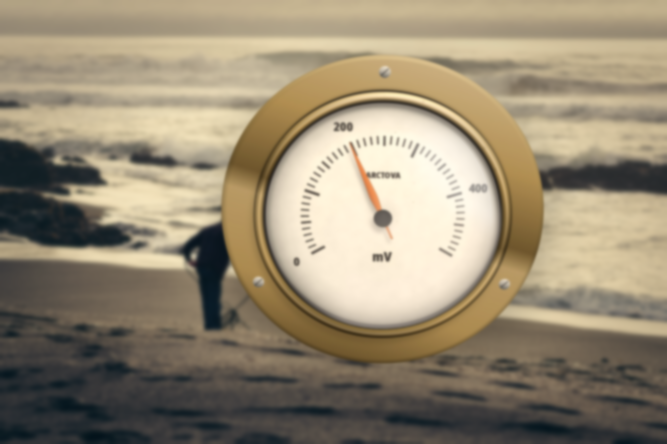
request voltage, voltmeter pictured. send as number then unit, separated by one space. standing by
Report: 200 mV
